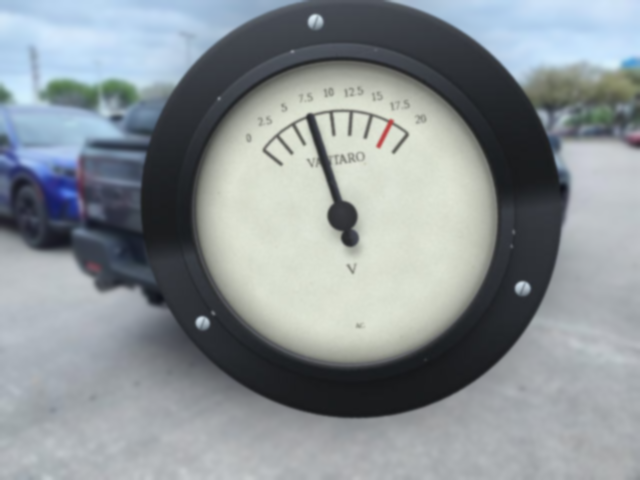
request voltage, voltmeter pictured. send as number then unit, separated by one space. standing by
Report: 7.5 V
